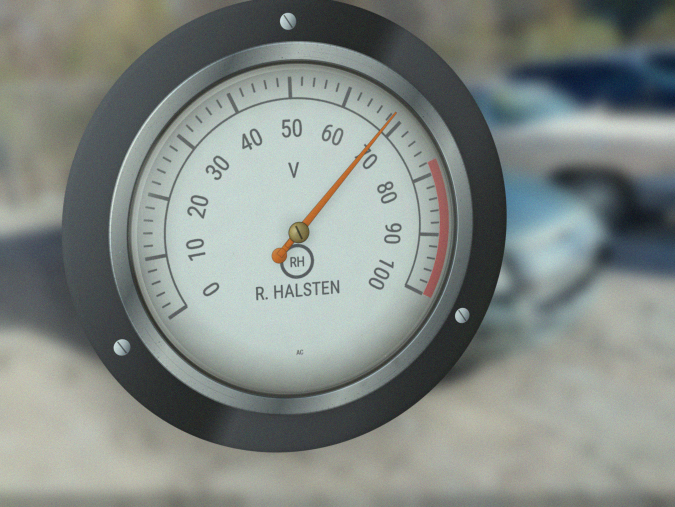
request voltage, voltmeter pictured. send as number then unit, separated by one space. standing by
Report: 68 V
